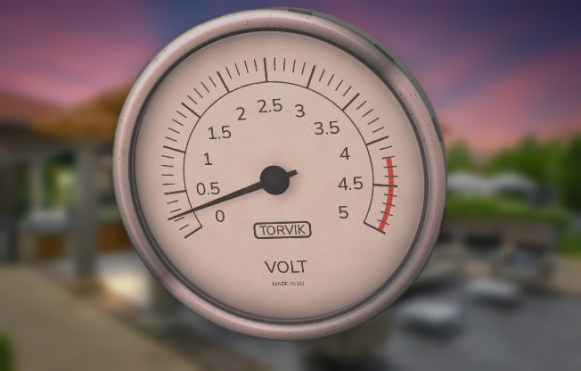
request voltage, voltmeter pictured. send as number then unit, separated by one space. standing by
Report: 0.25 V
